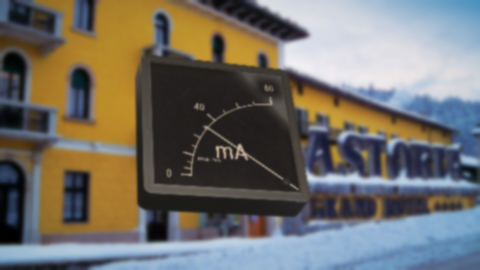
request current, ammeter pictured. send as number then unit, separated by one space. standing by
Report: 35 mA
